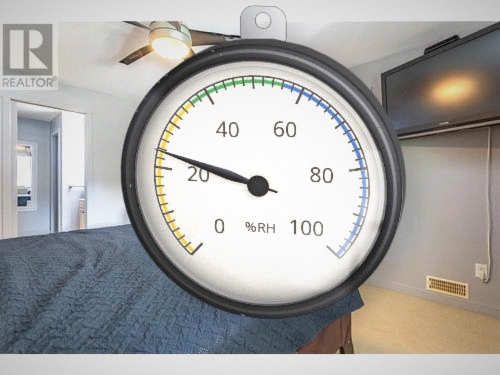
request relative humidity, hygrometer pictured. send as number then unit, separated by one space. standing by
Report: 24 %
